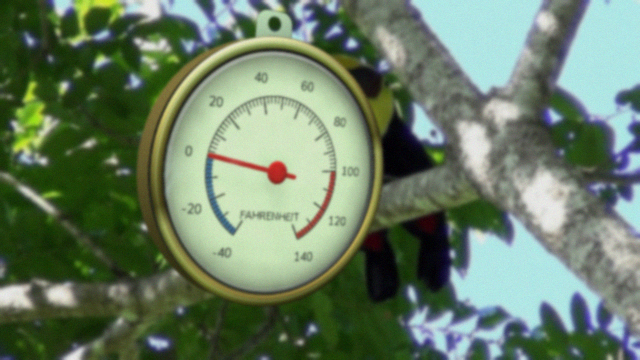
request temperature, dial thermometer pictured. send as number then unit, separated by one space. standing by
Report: 0 °F
